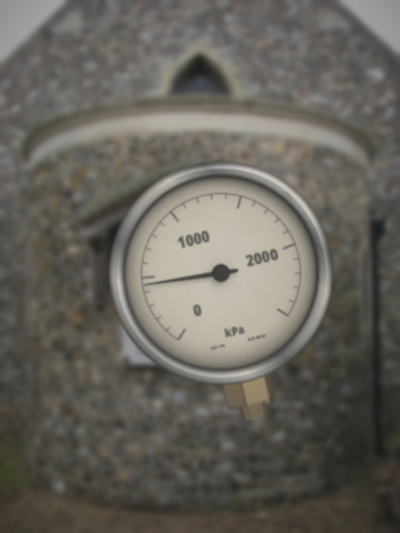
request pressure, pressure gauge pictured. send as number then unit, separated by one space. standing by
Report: 450 kPa
